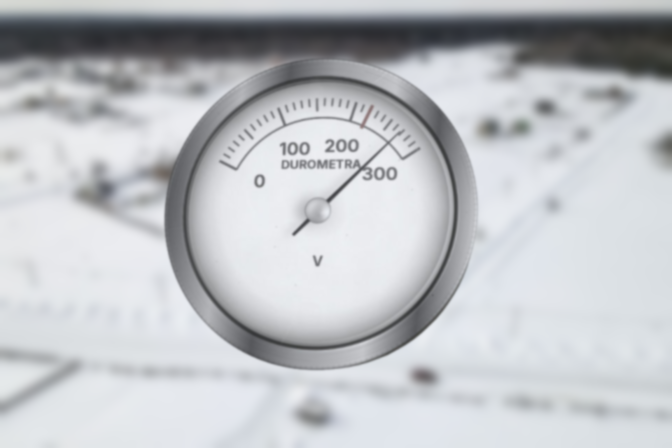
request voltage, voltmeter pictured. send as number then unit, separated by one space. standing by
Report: 270 V
